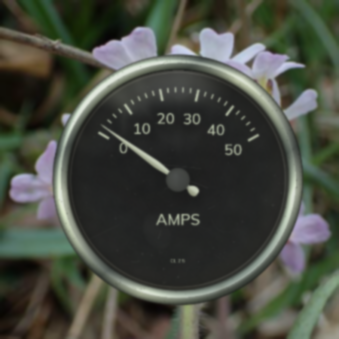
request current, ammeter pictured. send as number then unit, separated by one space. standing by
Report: 2 A
